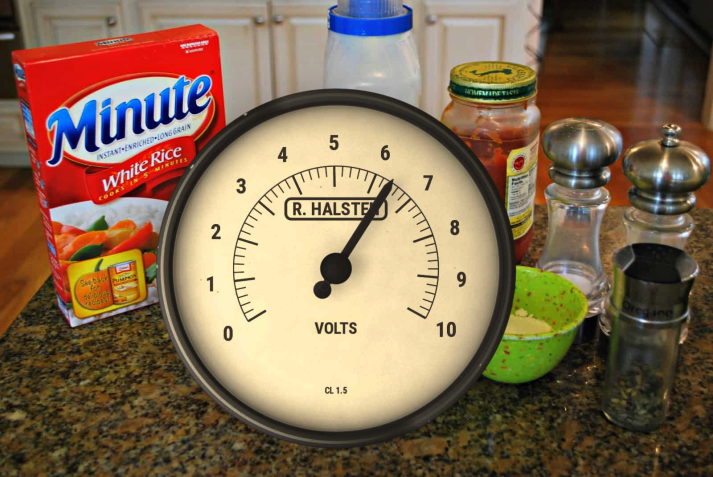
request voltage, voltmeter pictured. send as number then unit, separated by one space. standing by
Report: 6.4 V
